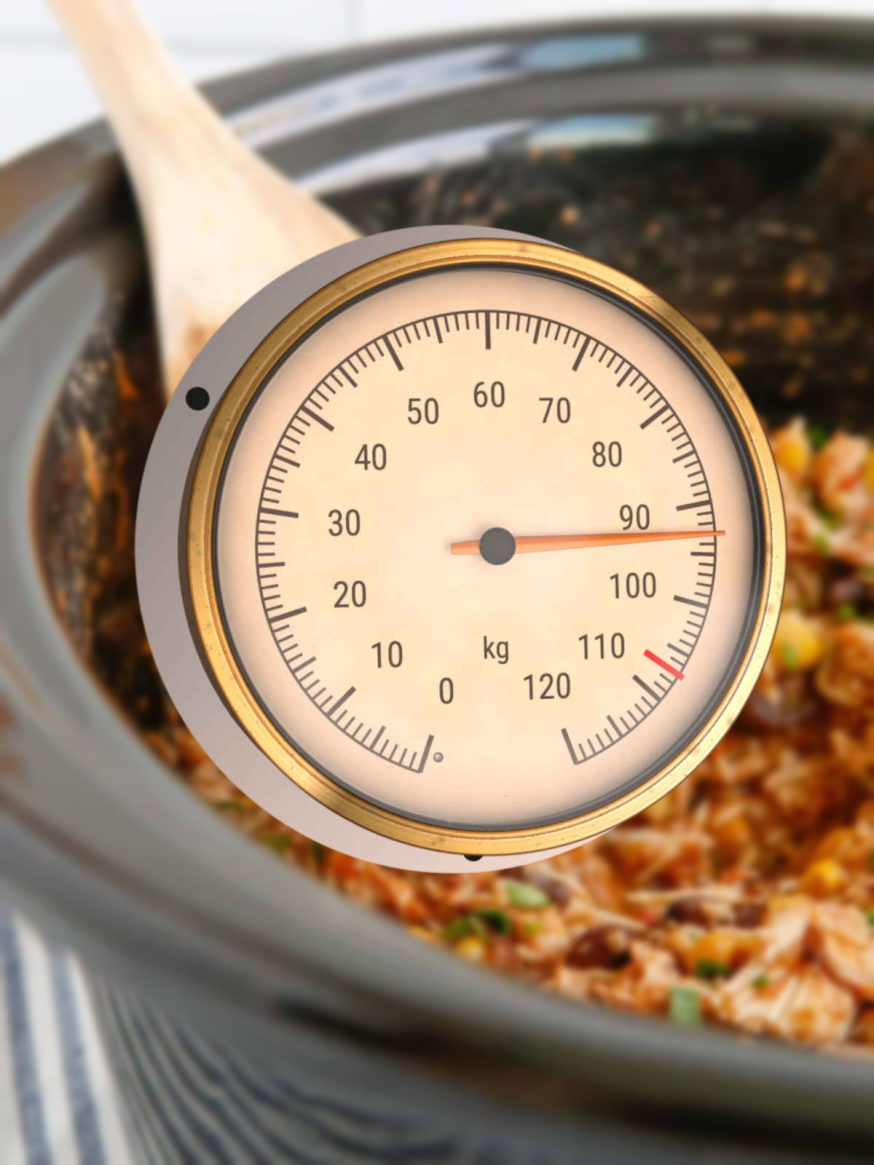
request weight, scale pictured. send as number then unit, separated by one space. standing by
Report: 93 kg
